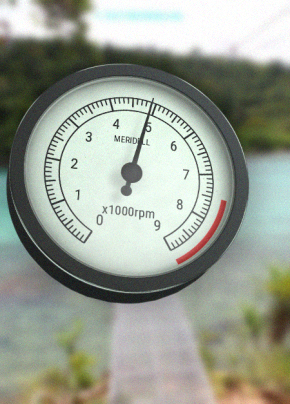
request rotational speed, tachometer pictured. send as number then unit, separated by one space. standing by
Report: 4900 rpm
